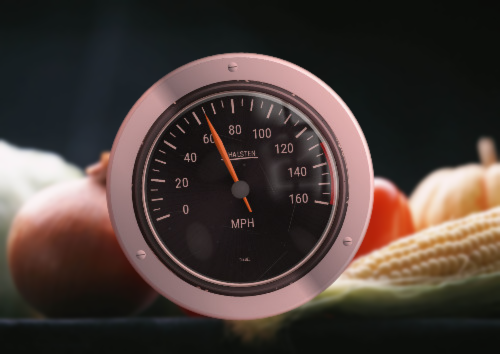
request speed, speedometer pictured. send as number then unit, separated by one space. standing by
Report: 65 mph
